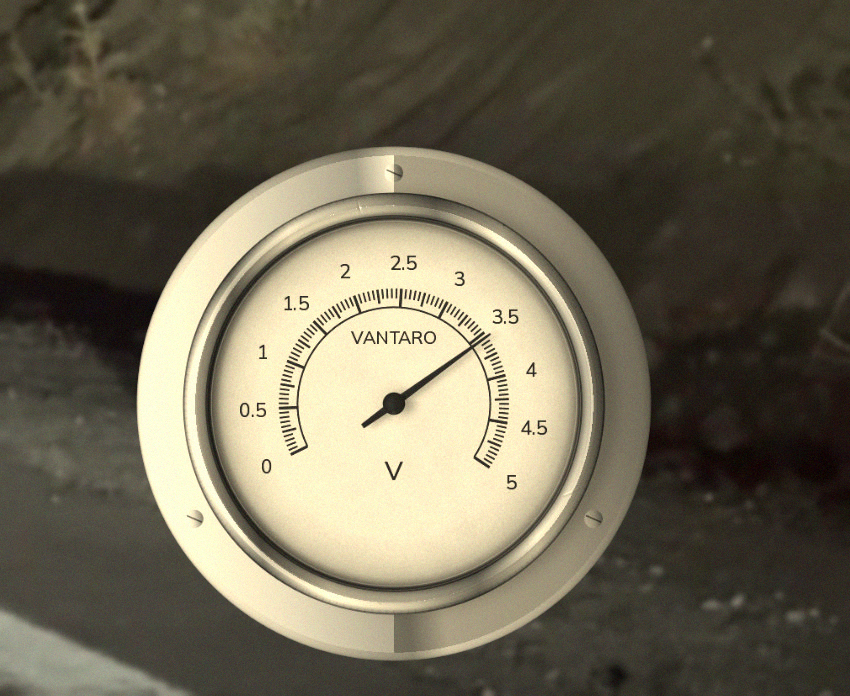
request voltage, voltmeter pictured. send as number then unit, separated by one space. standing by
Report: 3.55 V
